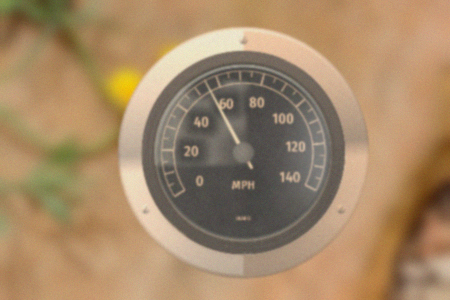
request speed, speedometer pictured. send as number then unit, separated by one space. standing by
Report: 55 mph
